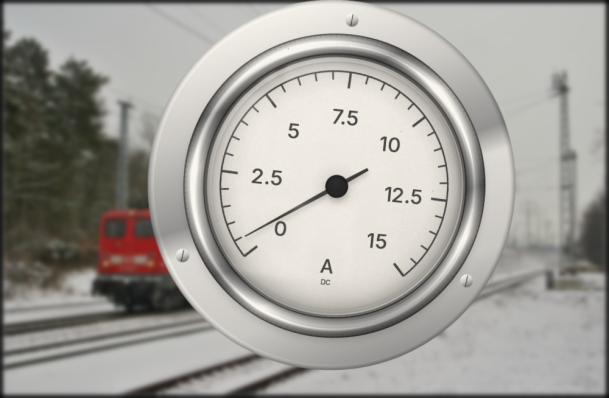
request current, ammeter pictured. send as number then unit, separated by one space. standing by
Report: 0.5 A
